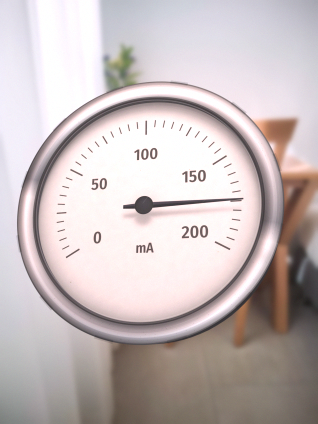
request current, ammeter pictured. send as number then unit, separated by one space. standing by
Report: 175 mA
